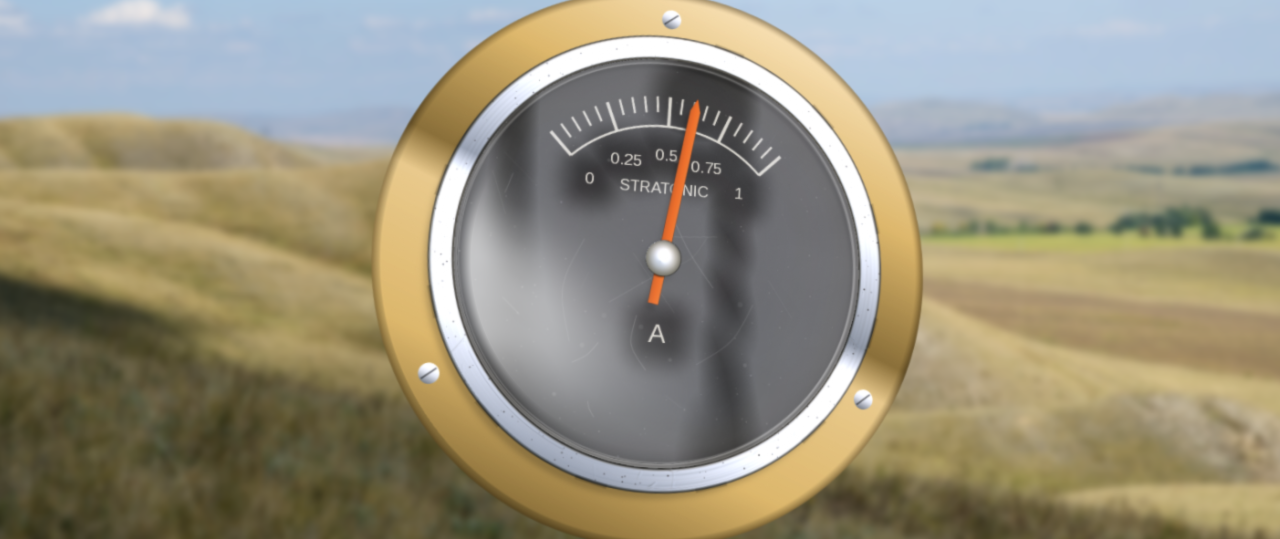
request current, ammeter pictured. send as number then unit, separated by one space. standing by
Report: 0.6 A
